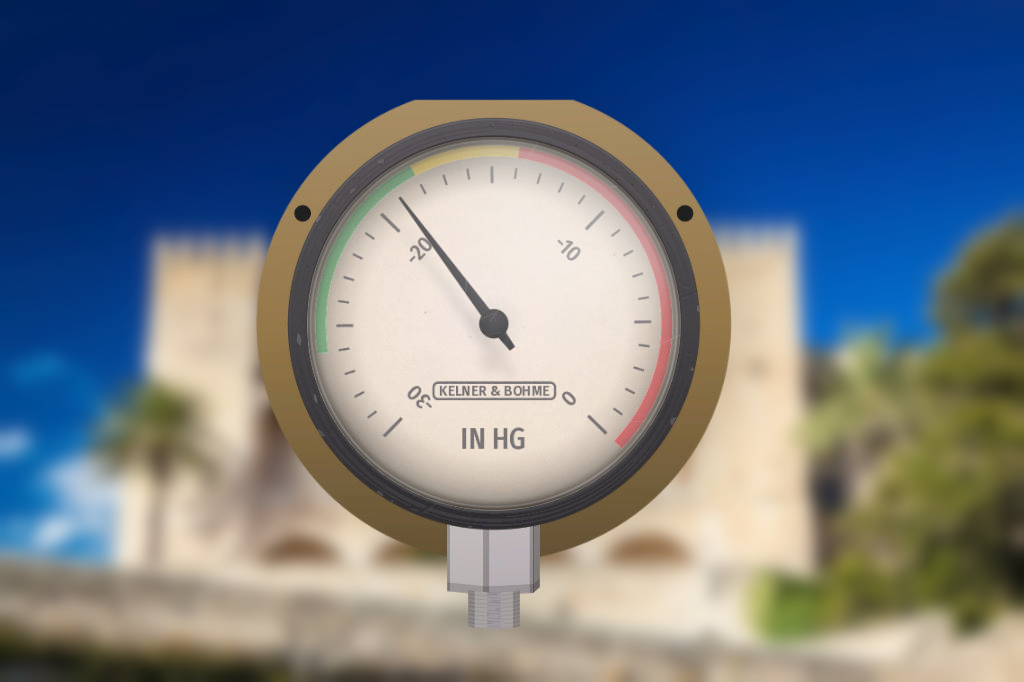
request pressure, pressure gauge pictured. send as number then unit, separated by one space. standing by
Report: -19 inHg
